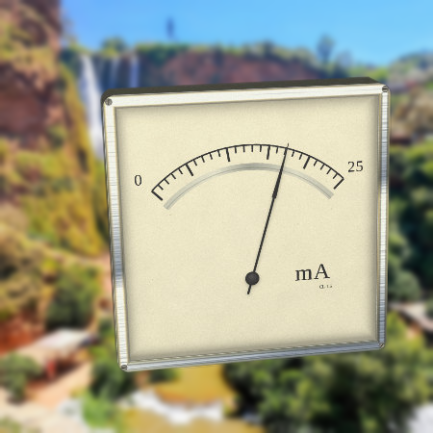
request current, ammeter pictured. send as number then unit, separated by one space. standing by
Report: 17 mA
